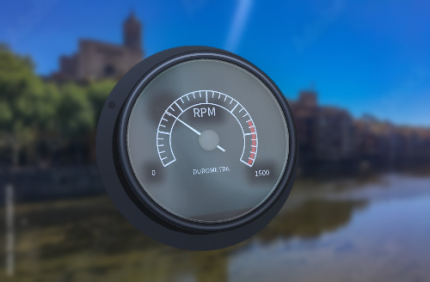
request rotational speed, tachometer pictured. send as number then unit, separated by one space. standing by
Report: 400 rpm
